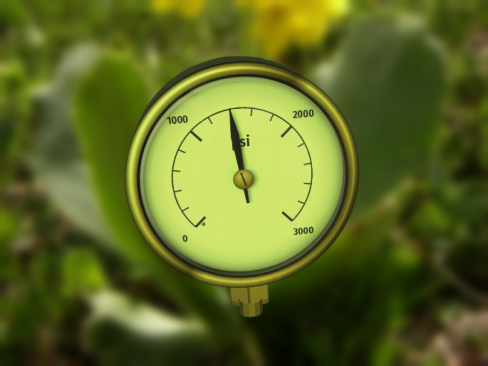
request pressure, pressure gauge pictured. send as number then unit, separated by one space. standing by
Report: 1400 psi
